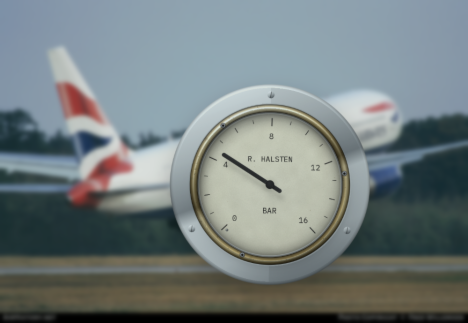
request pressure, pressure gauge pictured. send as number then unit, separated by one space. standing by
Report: 4.5 bar
